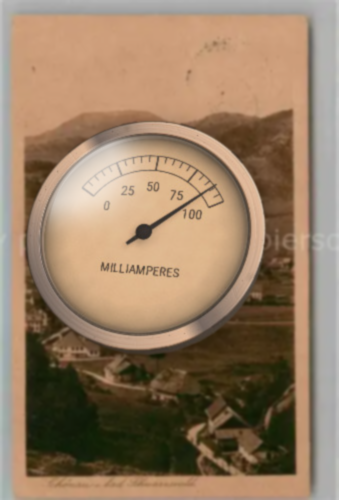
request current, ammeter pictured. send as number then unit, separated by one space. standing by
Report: 90 mA
